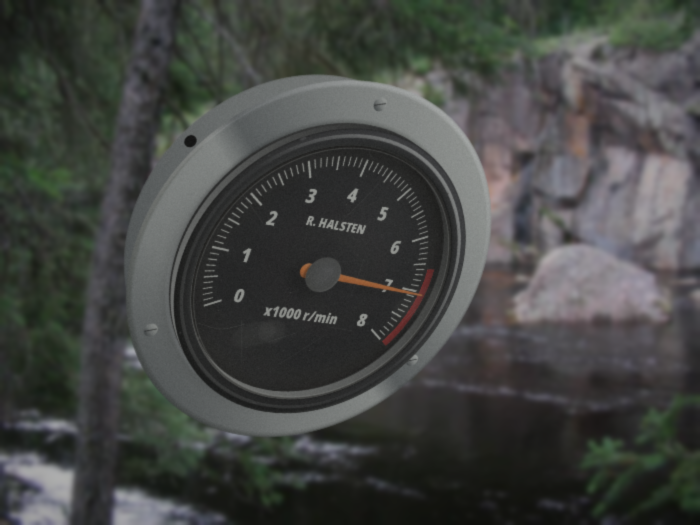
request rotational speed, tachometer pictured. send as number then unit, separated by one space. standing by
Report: 7000 rpm
